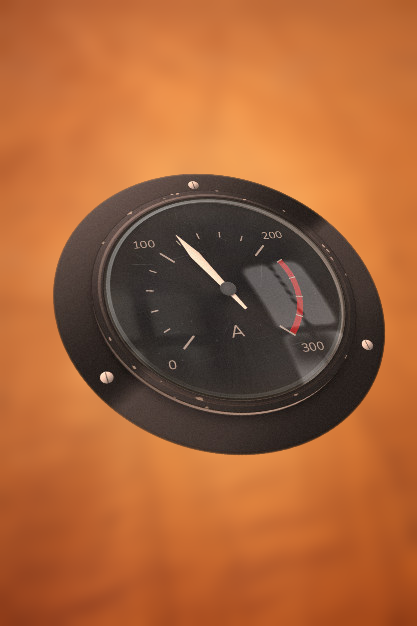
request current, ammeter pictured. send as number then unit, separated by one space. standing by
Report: 120 A
